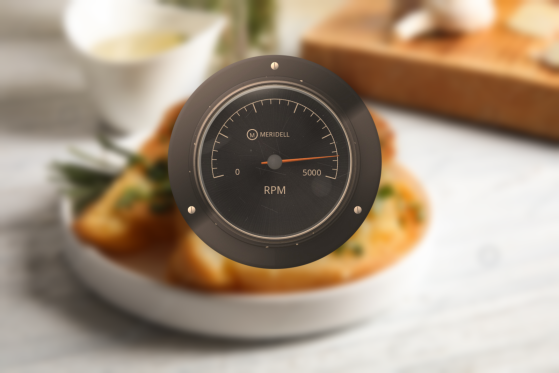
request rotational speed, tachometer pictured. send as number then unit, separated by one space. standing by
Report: 4500 rpm
